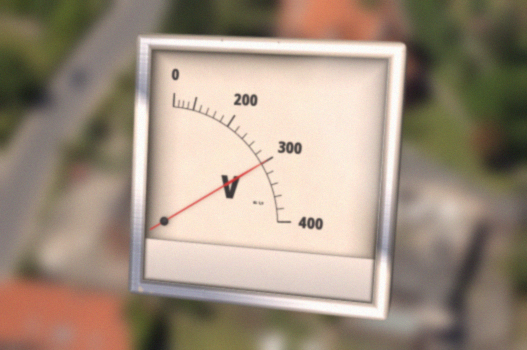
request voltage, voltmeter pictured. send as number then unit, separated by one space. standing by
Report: 300 V
